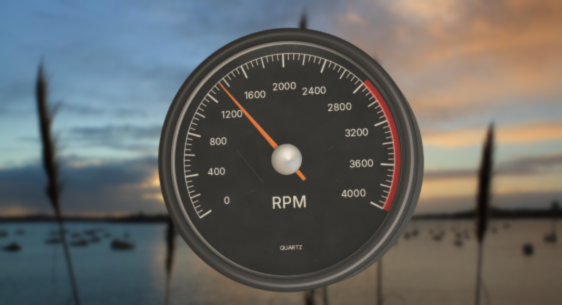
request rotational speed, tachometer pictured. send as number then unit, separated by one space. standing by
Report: 1350 rpm
